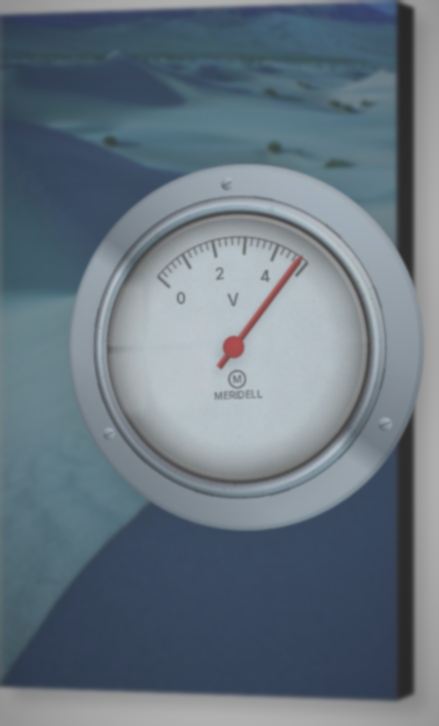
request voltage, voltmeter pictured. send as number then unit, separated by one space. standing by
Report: 4.8 V
